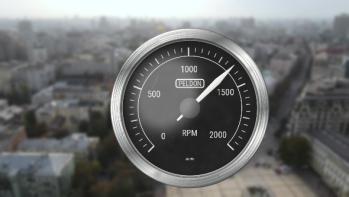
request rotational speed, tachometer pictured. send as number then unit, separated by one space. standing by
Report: 1350 rpm
